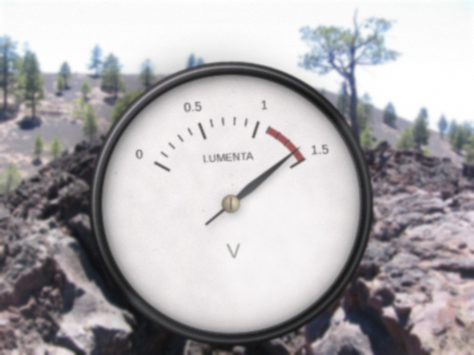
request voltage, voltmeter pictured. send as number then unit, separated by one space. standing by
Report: 1.4 V
